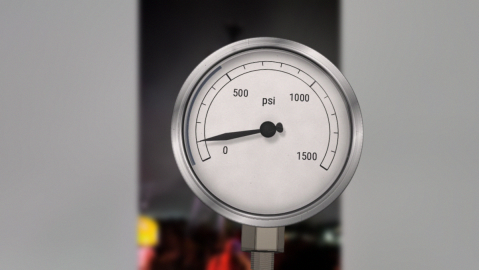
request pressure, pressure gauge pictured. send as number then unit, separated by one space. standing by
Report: 100 psi
